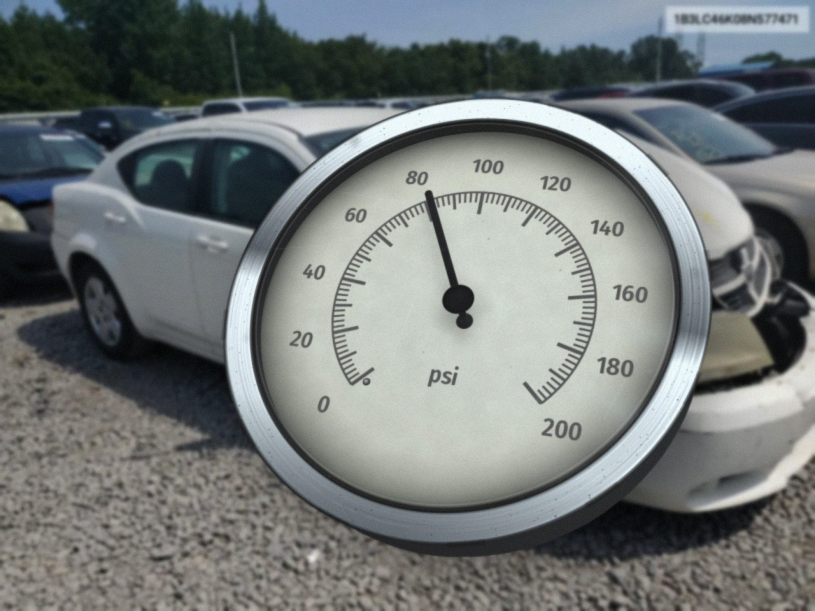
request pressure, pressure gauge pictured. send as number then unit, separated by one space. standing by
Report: 82 psi
